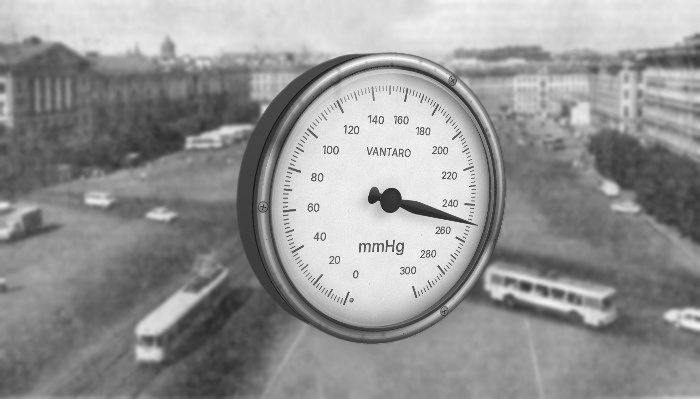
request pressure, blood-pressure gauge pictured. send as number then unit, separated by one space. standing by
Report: 250 mmHg
